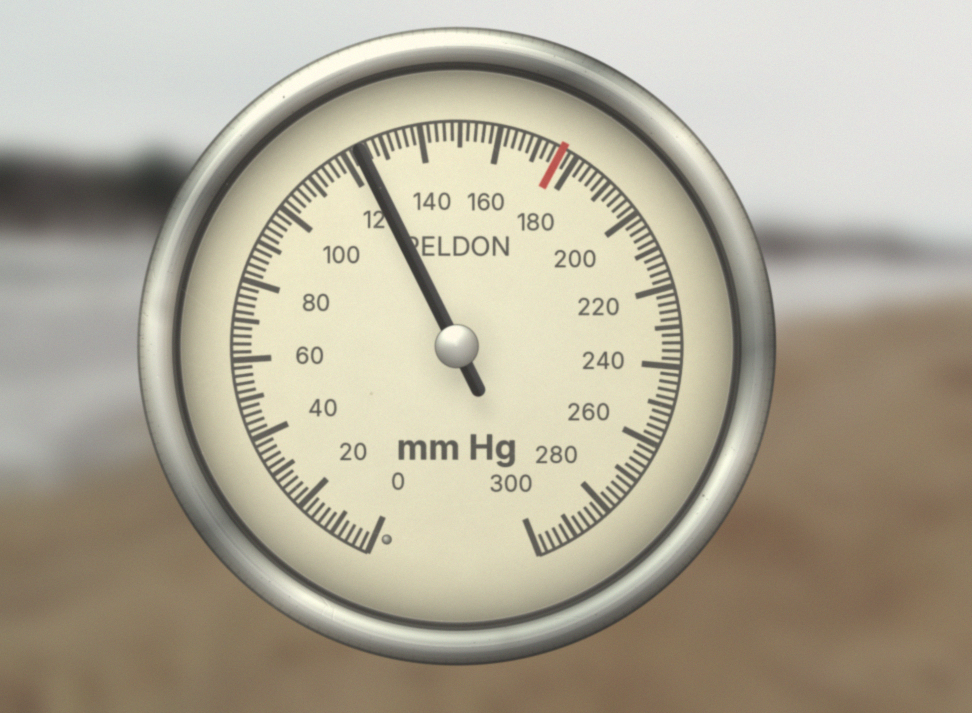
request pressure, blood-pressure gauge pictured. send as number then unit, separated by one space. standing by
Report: 124 mmHg
